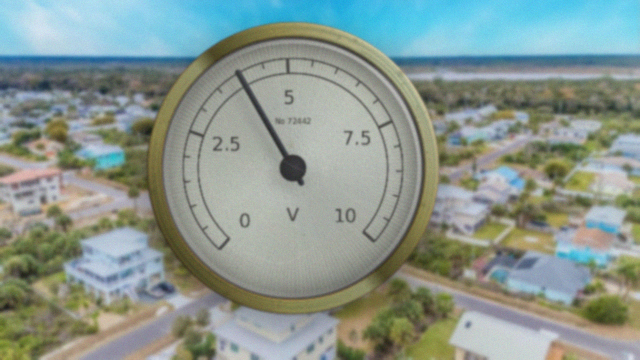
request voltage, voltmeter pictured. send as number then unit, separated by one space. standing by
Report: 4 V
